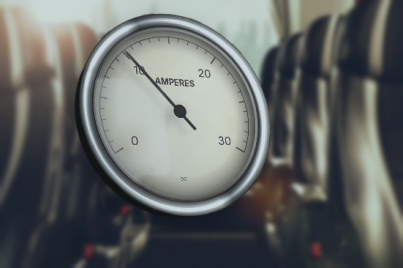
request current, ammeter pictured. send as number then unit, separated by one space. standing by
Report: 10 A
